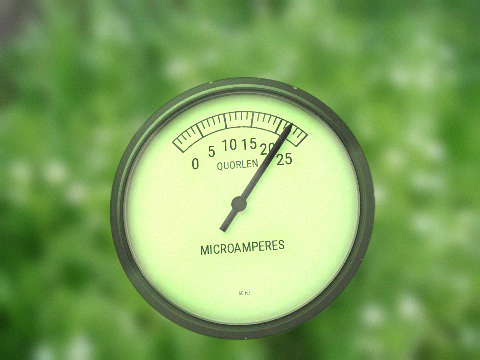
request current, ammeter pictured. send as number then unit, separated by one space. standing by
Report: 22 µA
